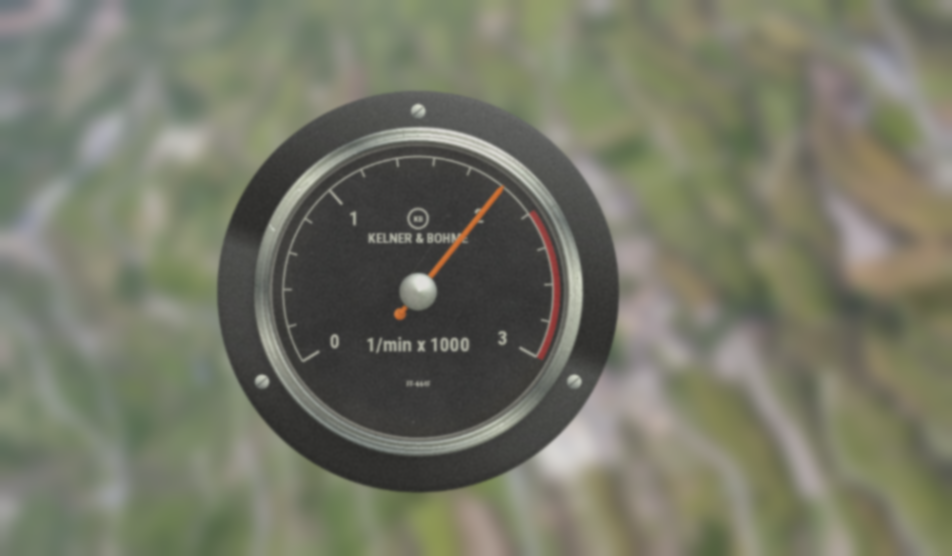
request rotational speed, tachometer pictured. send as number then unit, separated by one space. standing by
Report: 2000 rpm
